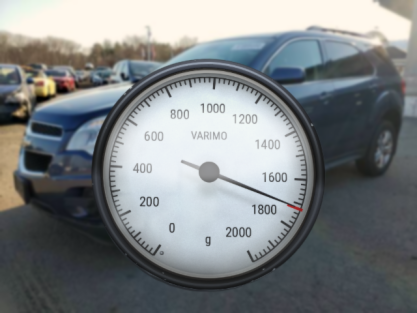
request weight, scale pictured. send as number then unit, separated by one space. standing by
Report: 1720 g
